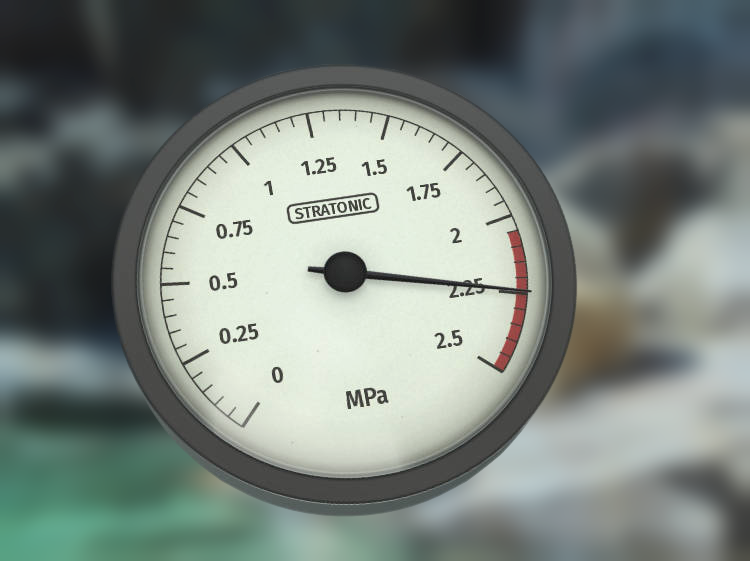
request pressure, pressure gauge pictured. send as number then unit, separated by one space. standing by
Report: 2.25 MPa
